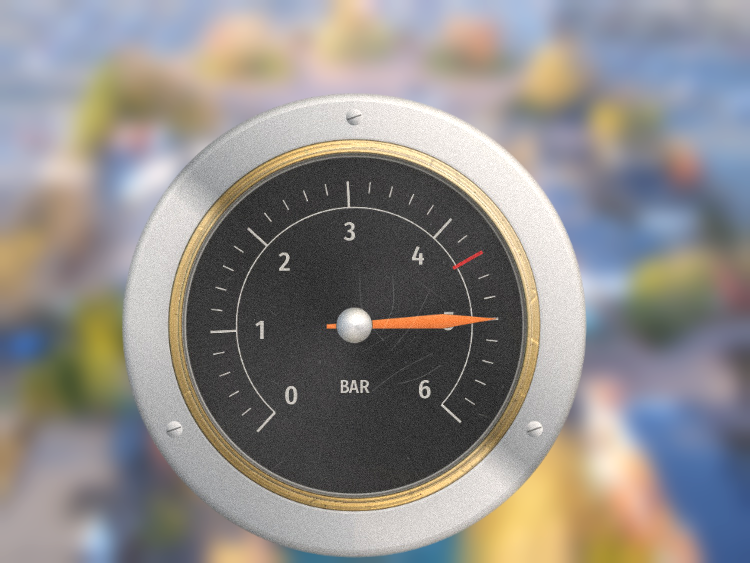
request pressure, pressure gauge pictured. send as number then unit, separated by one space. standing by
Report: 5 bar
